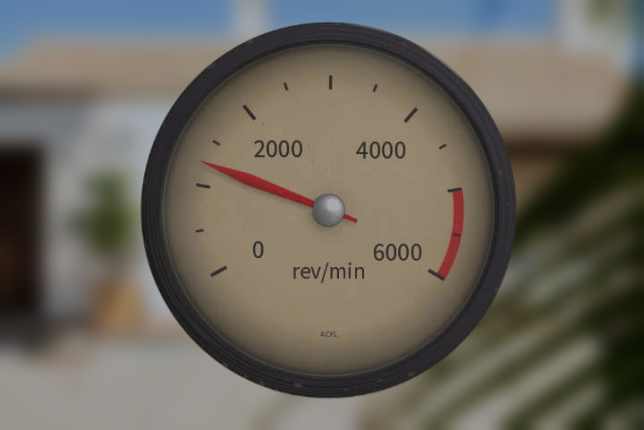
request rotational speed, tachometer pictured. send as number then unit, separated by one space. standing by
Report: 1250 rpm
